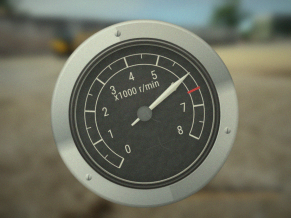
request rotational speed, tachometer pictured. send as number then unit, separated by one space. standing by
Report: 6000 rpm
